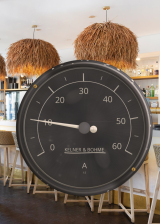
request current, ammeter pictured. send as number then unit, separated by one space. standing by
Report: 10 A
